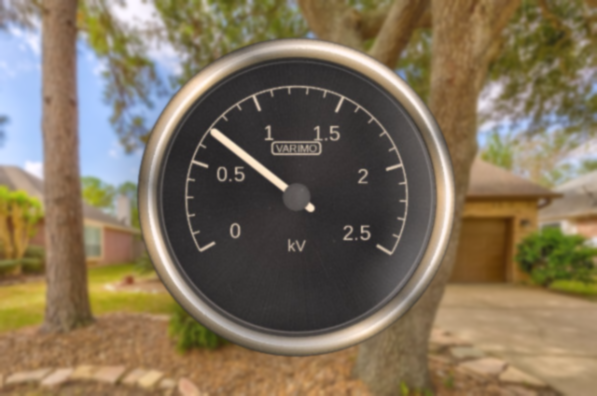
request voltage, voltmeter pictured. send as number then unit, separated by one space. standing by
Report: 0.7 kV
